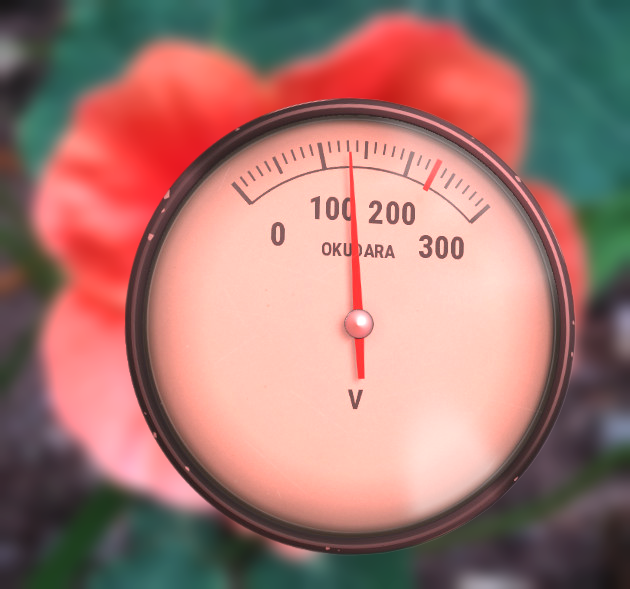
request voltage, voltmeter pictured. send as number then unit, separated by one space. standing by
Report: 130 V
